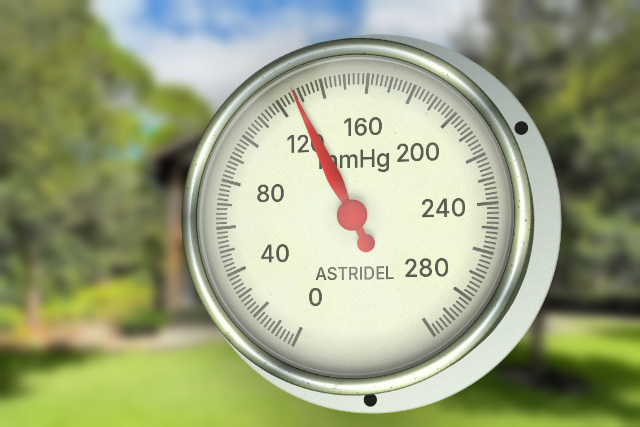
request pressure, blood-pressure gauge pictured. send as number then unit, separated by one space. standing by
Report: 128 mmHg
